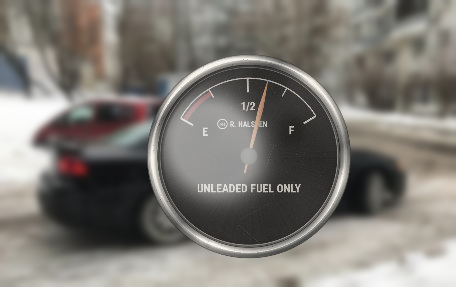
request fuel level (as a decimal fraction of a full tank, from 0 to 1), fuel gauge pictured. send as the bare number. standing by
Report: 0.625
